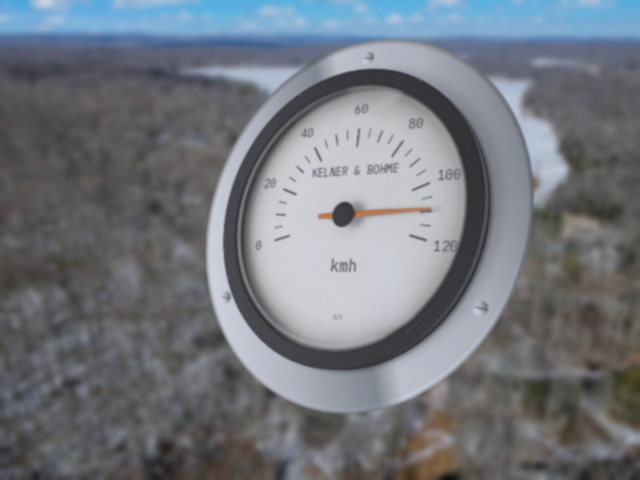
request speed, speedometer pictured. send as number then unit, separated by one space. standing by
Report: 110 km/h
